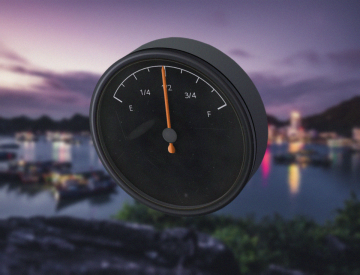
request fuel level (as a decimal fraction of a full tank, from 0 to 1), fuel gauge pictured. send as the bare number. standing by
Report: 0.5
